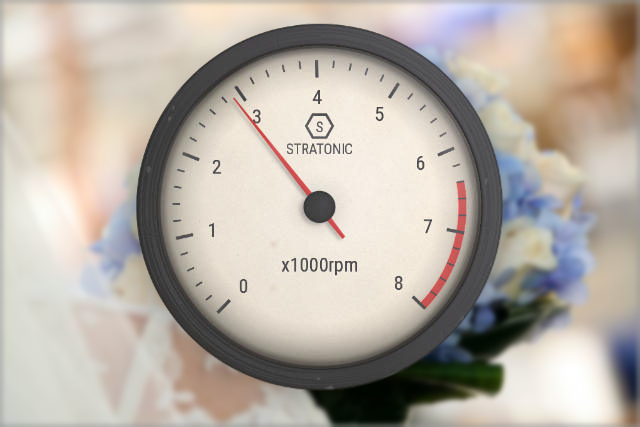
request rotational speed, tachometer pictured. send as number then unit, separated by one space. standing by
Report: 2900 rpm
